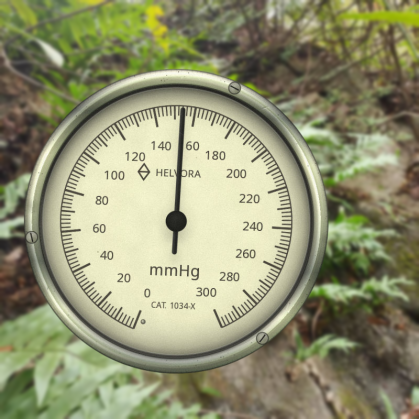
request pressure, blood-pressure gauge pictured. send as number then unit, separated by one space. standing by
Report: 154 mmHg
